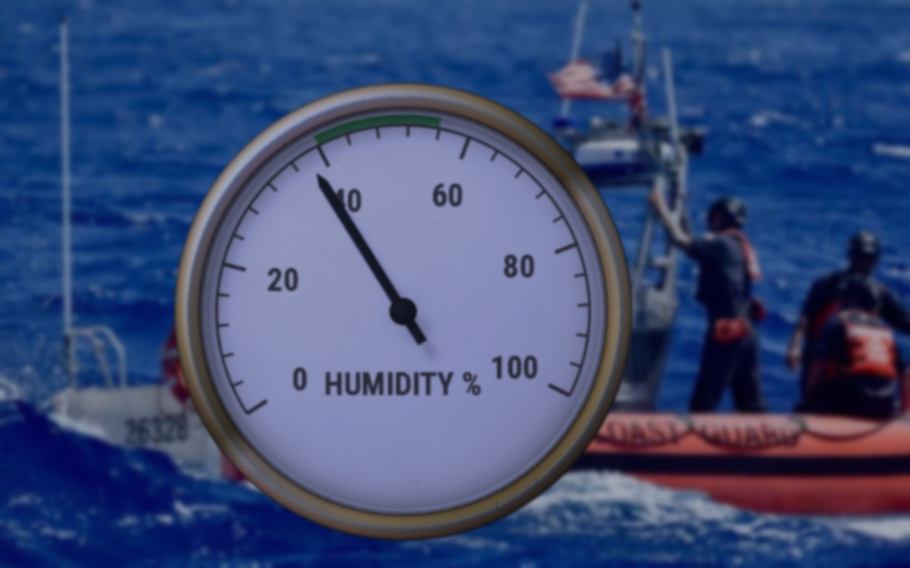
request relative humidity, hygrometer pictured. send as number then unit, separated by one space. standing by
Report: 38 %
